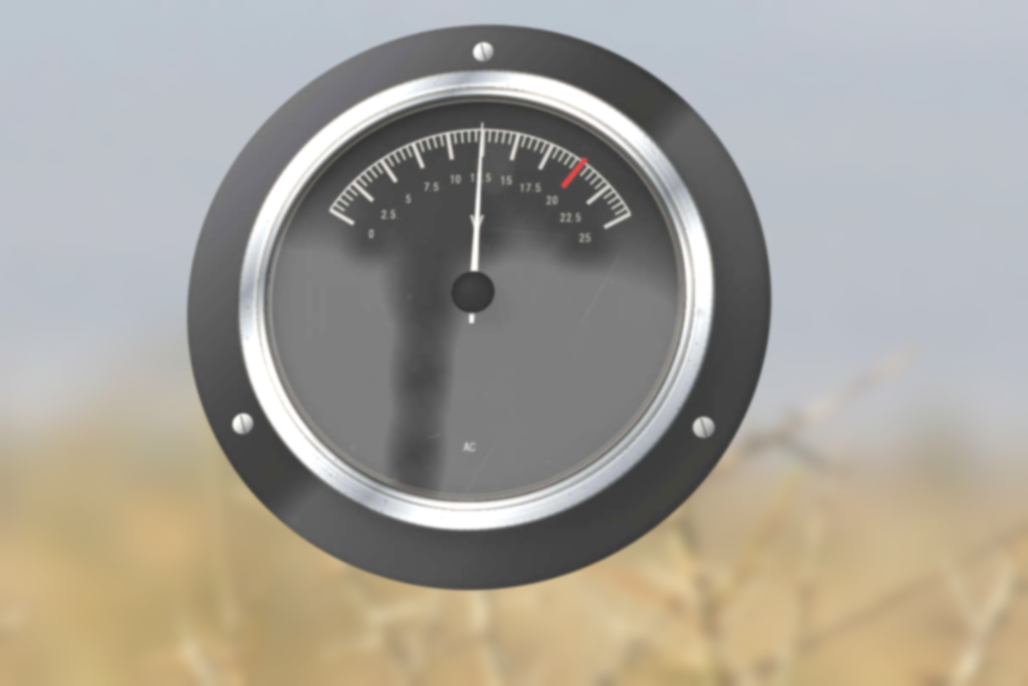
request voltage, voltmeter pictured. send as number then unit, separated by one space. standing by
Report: 12.5 V
